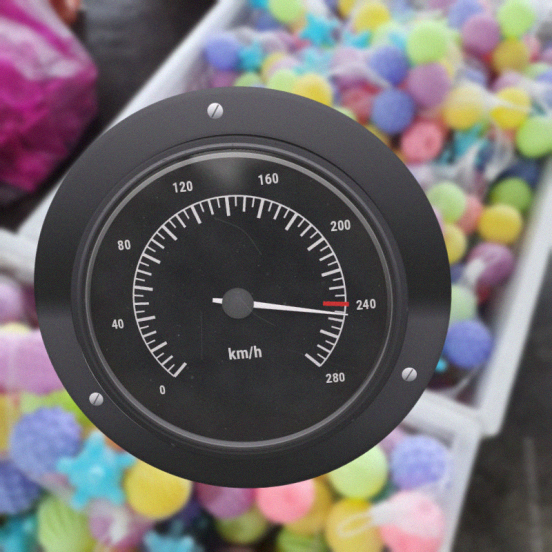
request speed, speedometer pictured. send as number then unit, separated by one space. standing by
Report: 245 km/h
